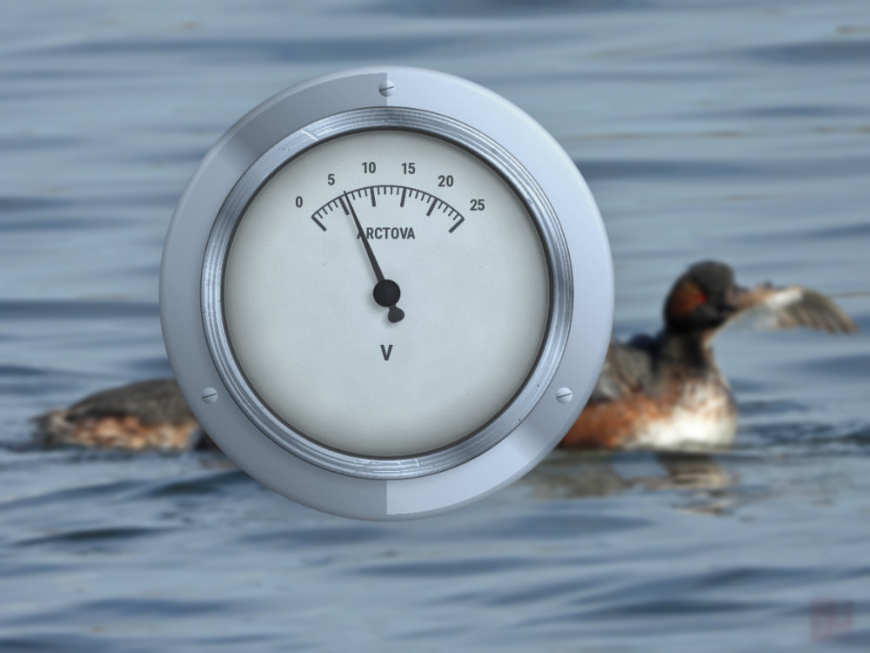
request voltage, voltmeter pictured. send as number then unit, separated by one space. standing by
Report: 6 V
